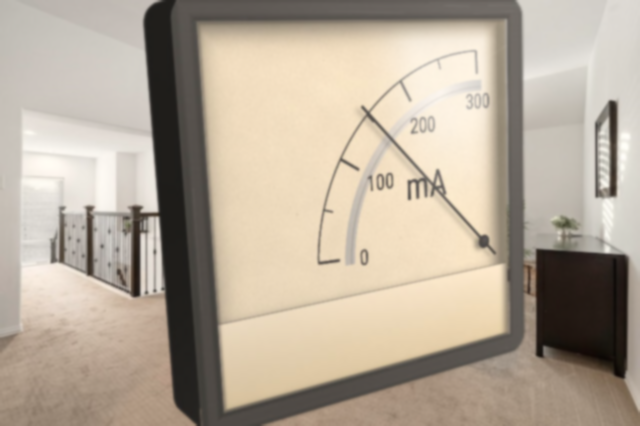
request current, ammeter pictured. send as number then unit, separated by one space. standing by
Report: 150 mA
